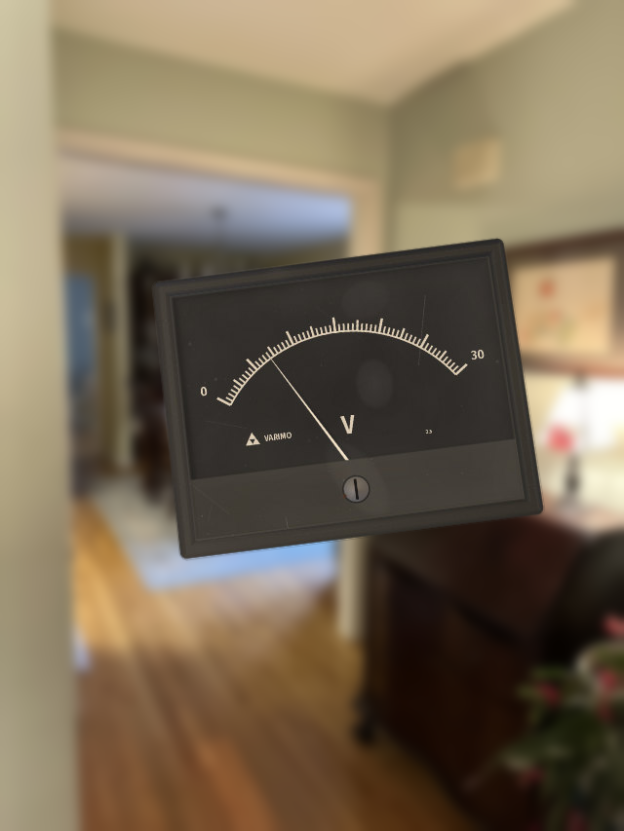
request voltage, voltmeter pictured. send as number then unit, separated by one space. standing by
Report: 7 V
